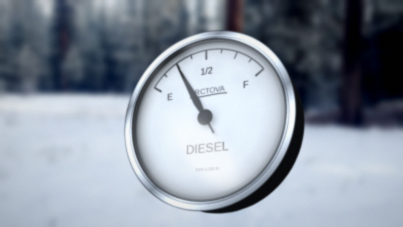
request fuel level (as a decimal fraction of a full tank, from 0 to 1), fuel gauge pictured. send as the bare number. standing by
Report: 0.25
